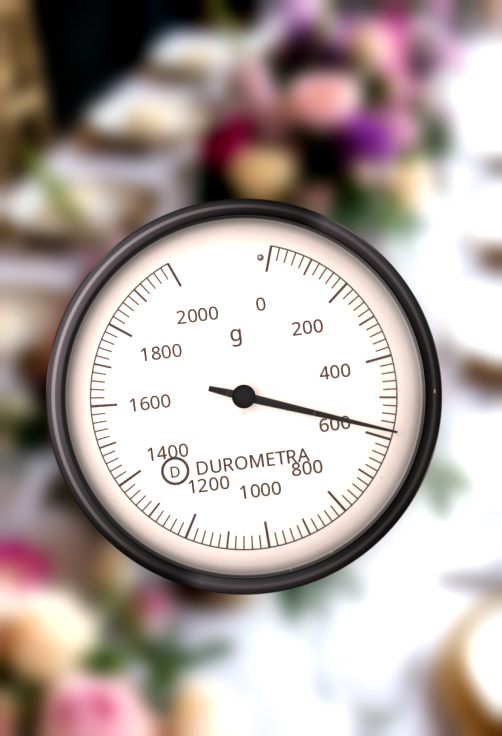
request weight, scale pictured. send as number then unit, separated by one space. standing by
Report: 580 g
